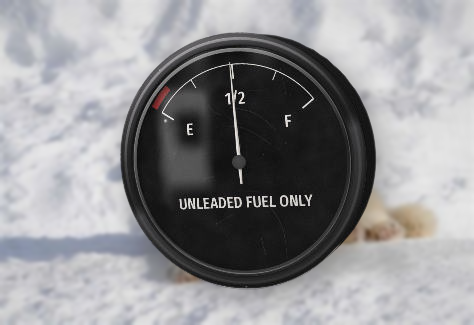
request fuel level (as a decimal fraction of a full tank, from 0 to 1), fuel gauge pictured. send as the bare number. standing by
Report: 0.5
